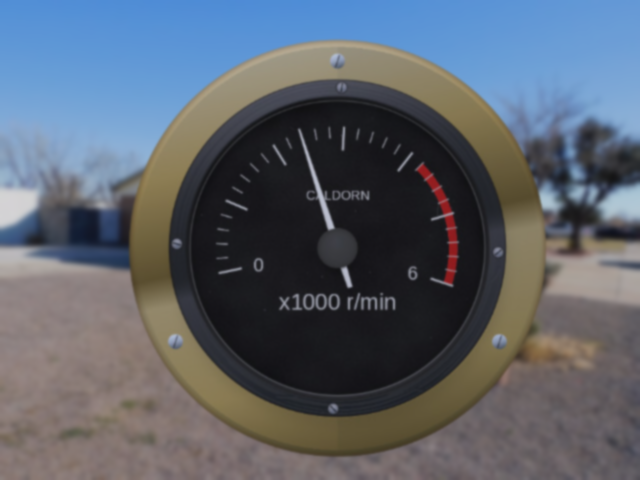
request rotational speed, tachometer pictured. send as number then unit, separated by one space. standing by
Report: 2400 rpm
